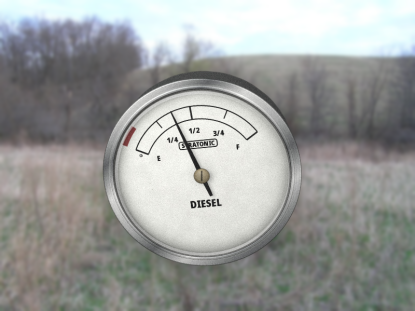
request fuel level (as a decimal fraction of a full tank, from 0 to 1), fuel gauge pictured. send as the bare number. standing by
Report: 0.375
